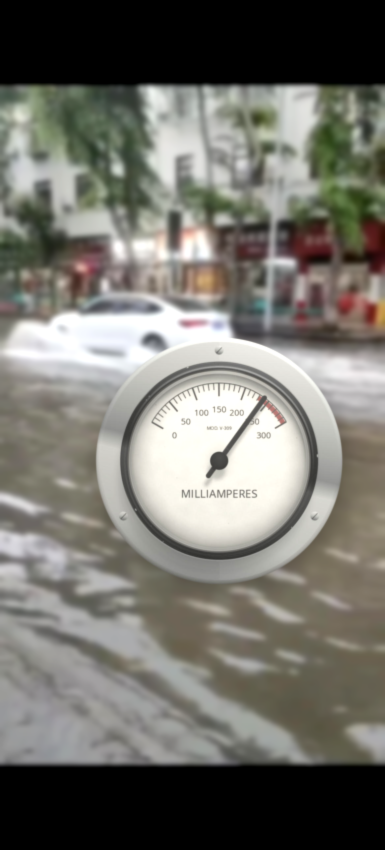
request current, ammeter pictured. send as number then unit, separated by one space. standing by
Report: 240 mA
